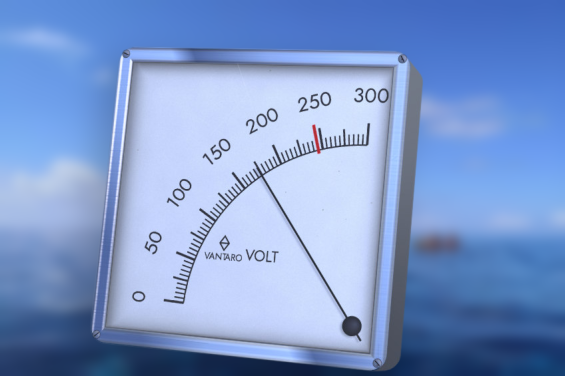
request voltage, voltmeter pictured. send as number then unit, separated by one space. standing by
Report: 175 V
